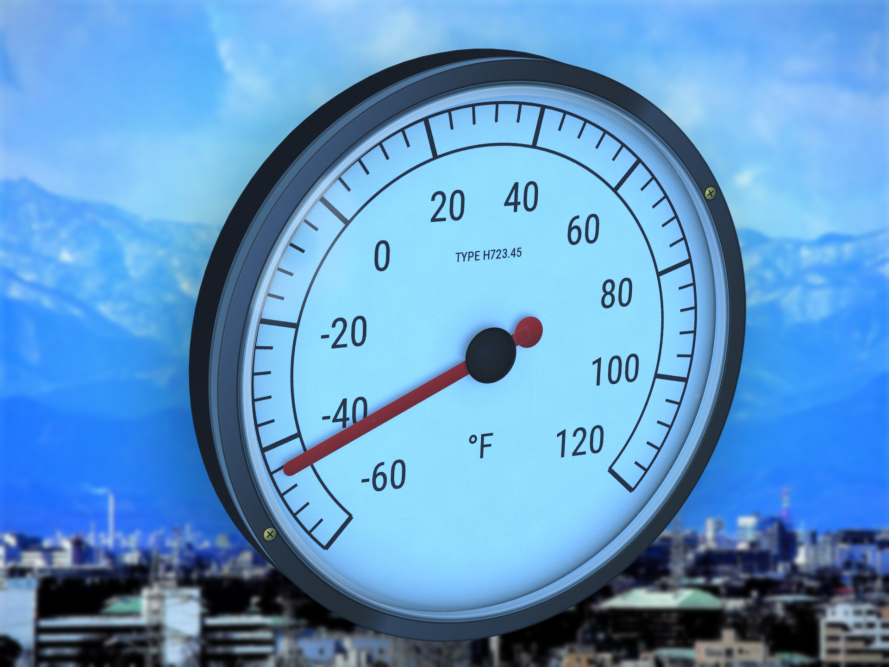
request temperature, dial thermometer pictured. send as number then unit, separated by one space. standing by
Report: -44 °F
